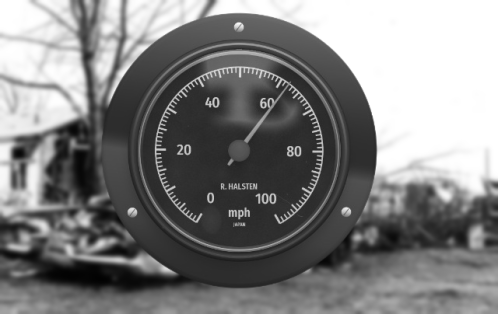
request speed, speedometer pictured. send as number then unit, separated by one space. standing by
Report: 62 mph
